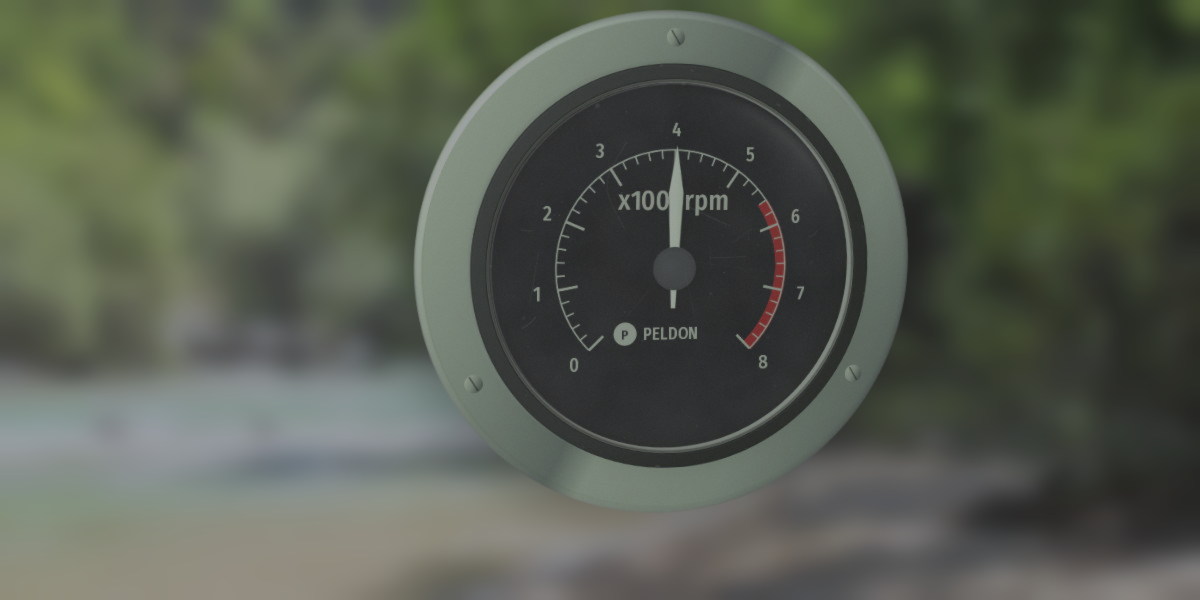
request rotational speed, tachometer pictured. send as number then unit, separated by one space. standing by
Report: 4000 rpm
